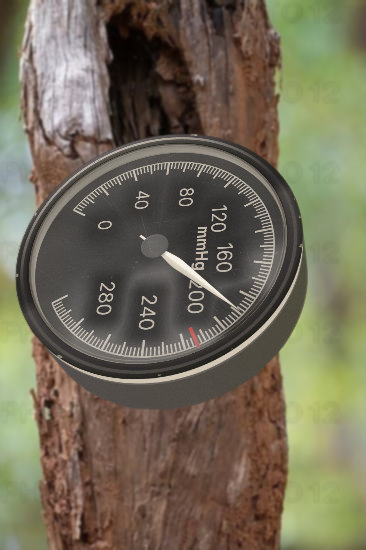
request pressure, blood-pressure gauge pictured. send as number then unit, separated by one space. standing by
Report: 190 mmHg
